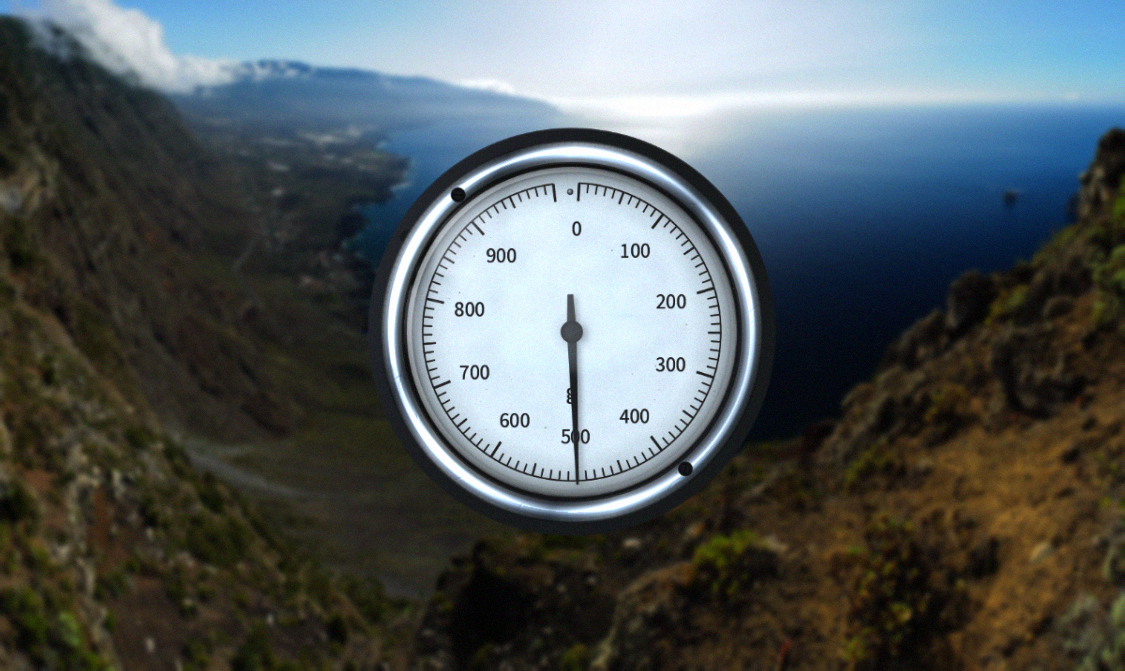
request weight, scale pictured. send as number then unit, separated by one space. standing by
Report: 500 g
